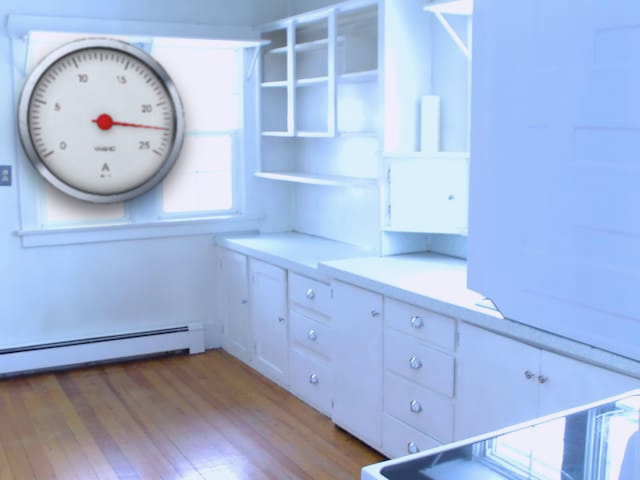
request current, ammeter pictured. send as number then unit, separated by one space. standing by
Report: 22.5 A
